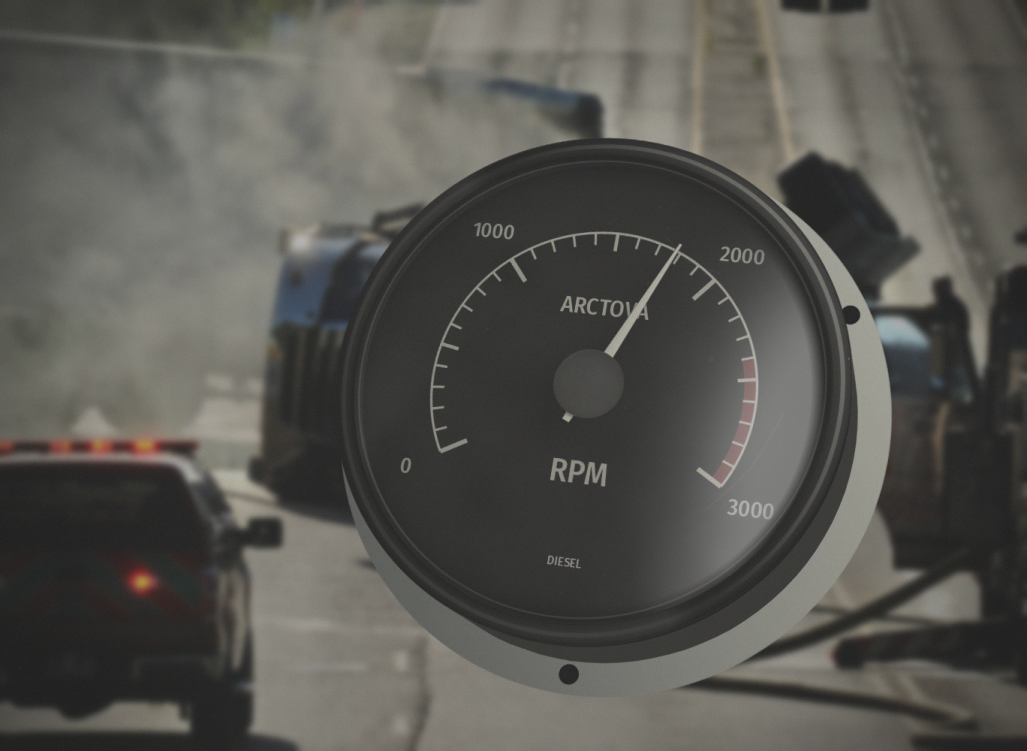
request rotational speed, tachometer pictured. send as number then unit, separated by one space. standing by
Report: 1800 rpm
